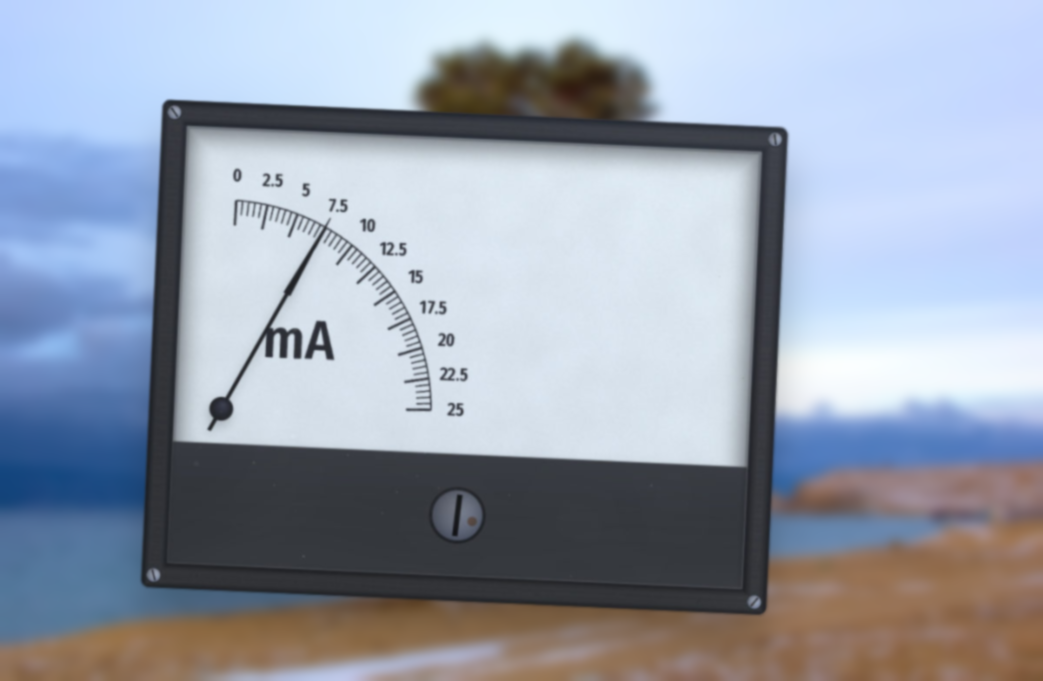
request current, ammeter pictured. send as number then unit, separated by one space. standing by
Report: 7.5 mA
